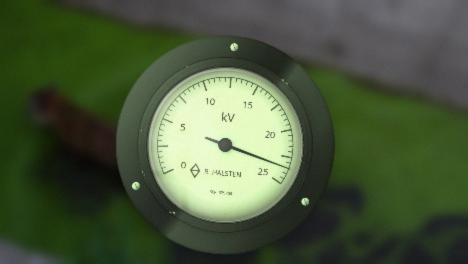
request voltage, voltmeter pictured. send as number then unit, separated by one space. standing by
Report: 23.5 kV
